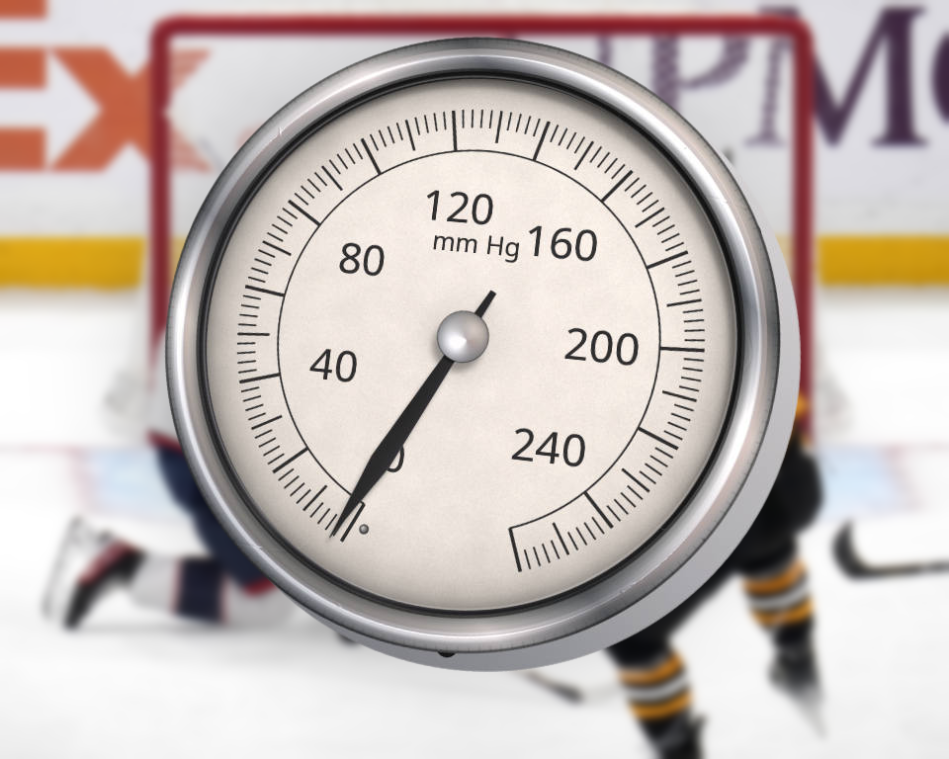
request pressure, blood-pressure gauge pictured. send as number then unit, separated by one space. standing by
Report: 2 mmHg
